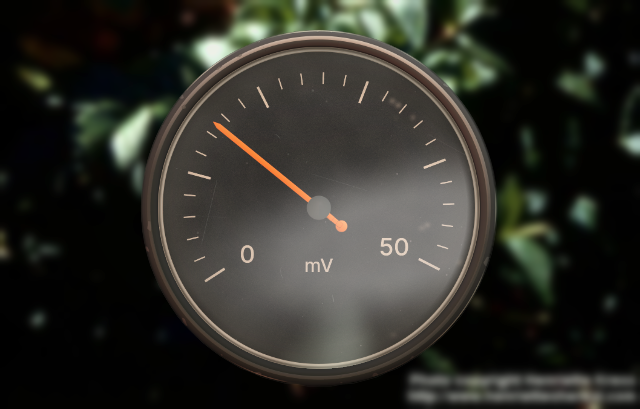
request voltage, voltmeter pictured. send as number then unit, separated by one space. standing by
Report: 15 mV
